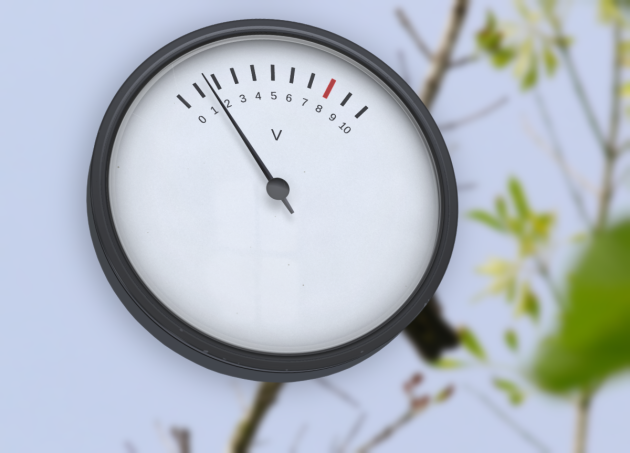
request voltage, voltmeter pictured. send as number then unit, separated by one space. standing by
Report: 1.5 V
